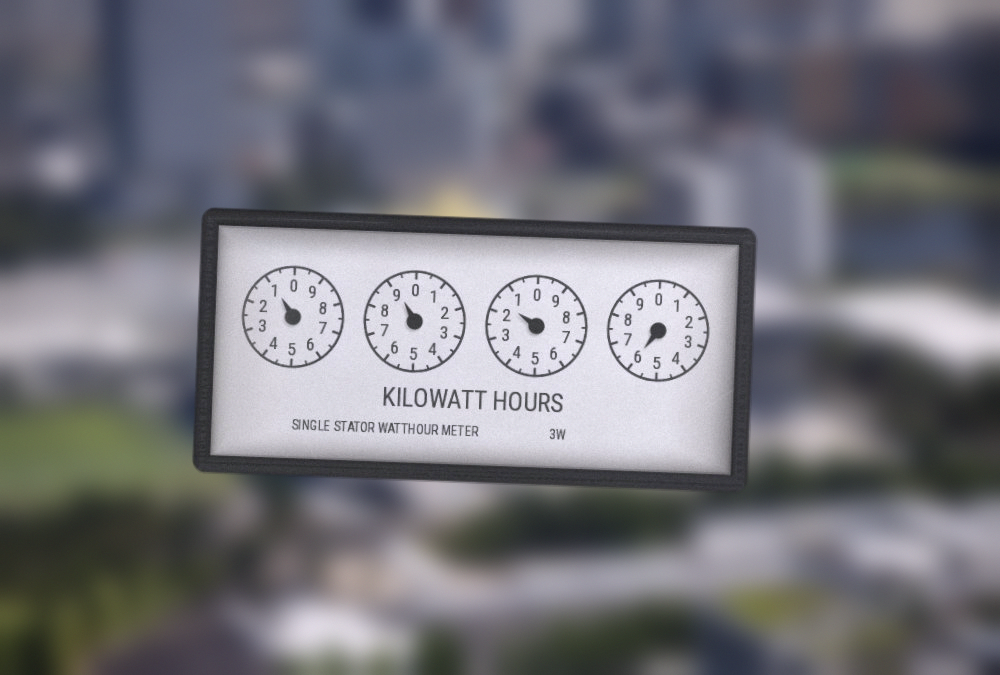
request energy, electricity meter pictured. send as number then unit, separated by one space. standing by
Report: 916 kWh
